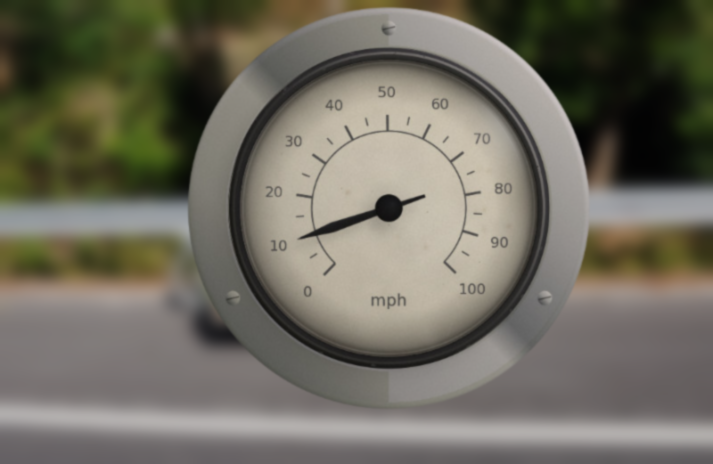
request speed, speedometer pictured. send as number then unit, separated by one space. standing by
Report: 10 mph
